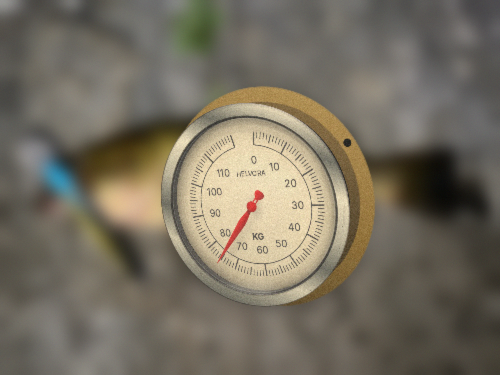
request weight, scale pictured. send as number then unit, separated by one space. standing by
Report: 75 kg
